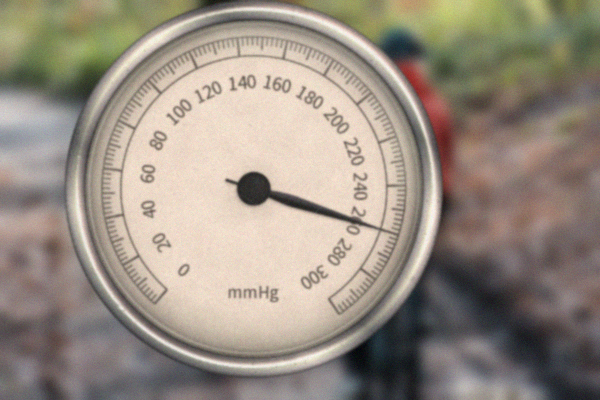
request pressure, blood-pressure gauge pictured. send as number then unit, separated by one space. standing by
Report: 260 mmHg
